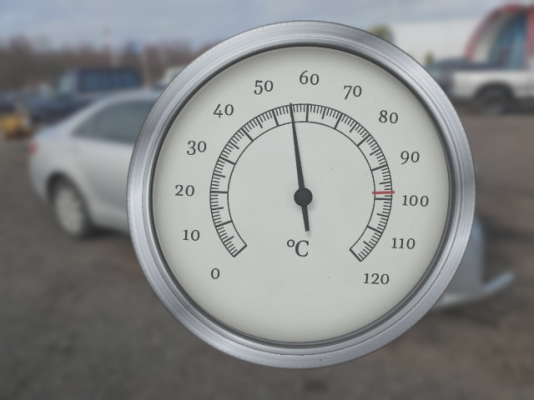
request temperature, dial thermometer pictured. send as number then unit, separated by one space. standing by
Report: 55 °C
